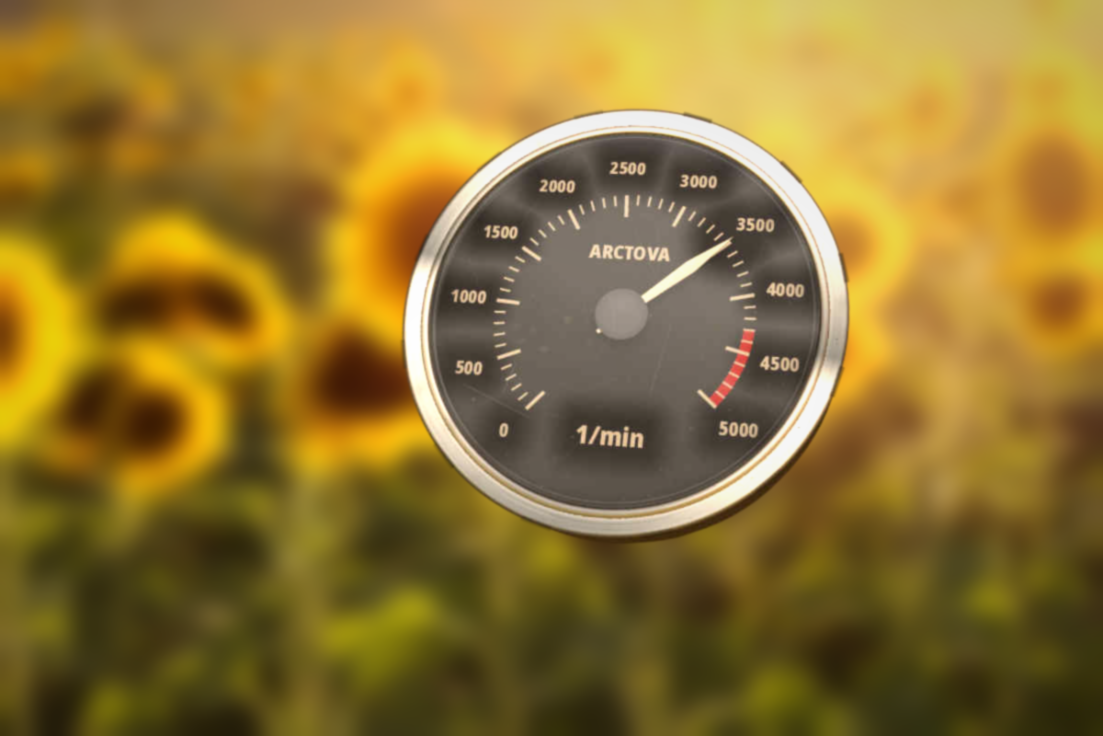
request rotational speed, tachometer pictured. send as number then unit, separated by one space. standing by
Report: 3500 rpm
